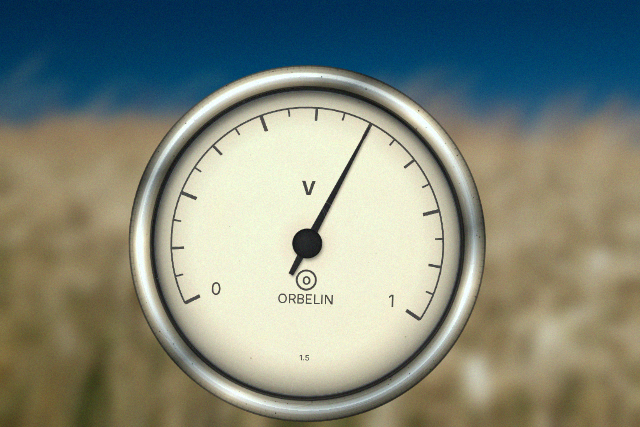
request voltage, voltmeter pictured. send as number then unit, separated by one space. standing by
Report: 0.6 V
